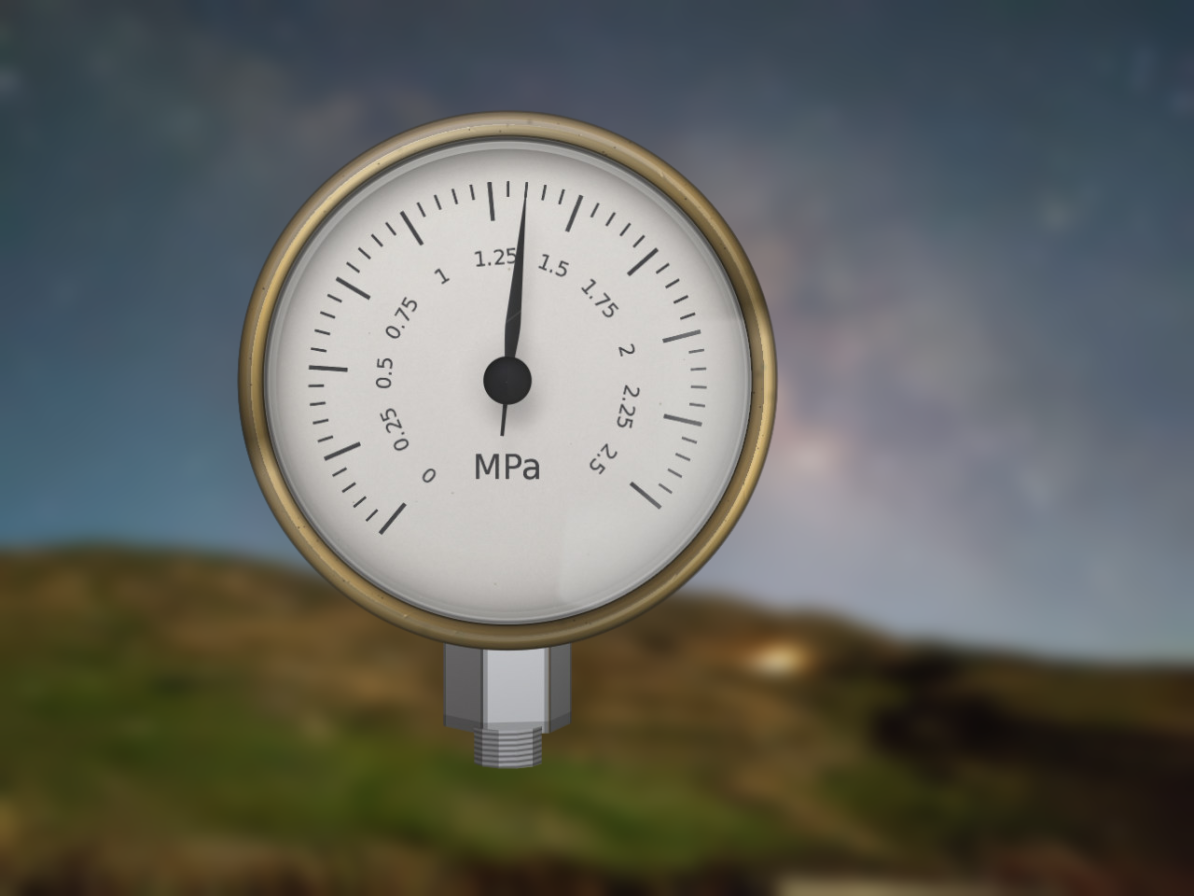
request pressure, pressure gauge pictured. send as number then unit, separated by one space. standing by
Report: 1.35 MPa
